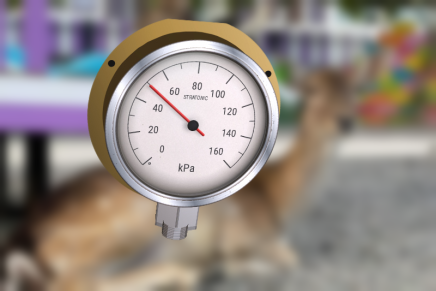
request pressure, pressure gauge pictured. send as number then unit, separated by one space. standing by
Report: 50 kPa
